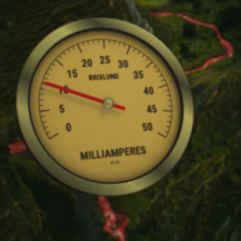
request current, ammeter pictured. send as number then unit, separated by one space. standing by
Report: 10 mA
